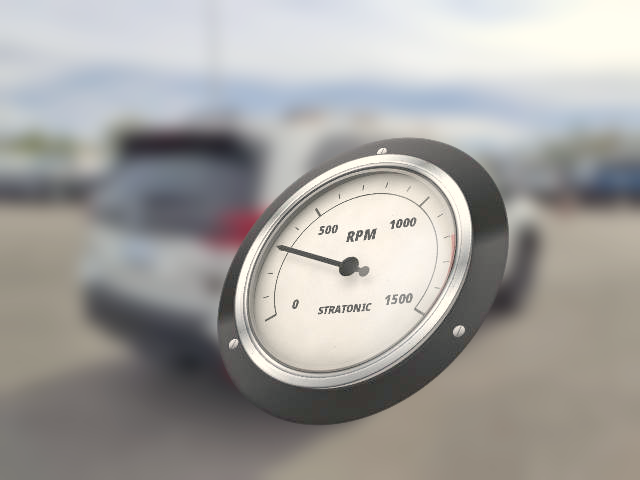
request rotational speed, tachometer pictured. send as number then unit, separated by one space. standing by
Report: 300 rpm
